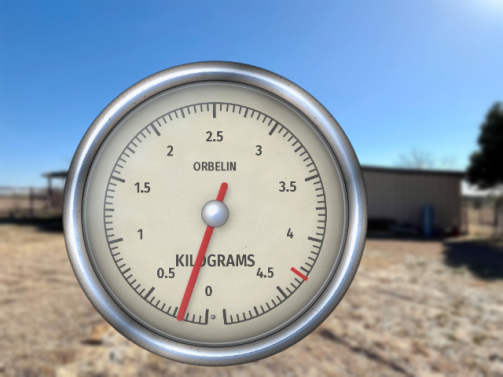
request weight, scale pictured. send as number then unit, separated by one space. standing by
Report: 0.2 kg
